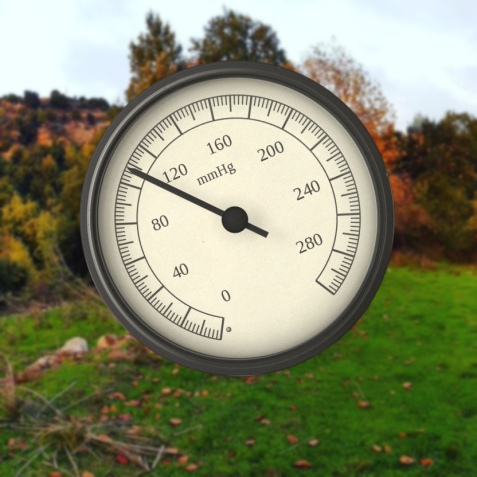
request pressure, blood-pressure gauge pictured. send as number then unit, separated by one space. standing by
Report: 108 mmHg
